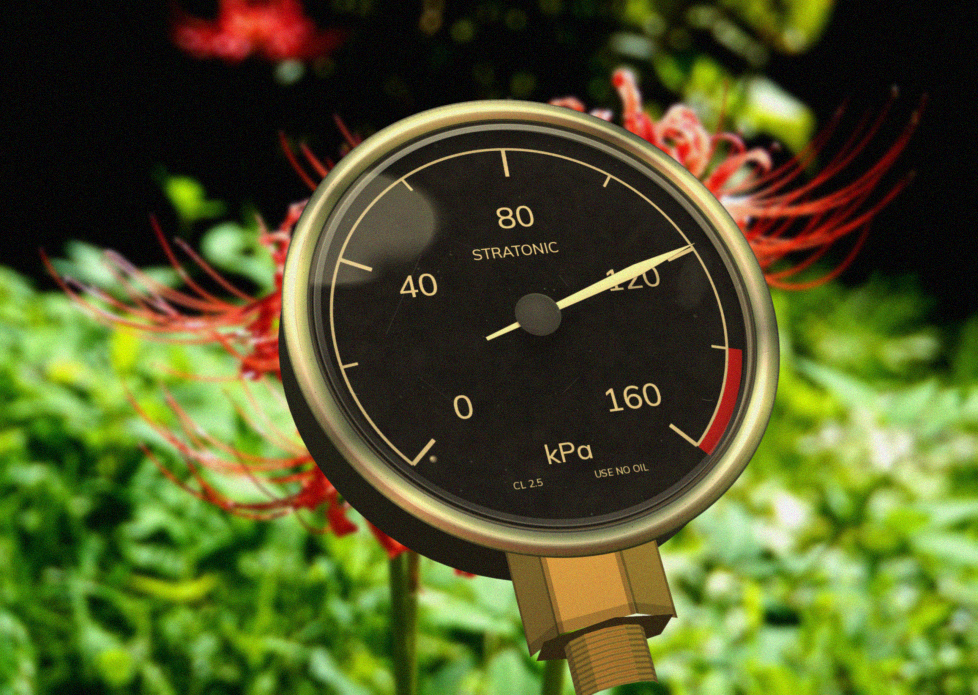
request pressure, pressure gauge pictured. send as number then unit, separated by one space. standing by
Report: 120 kPa
